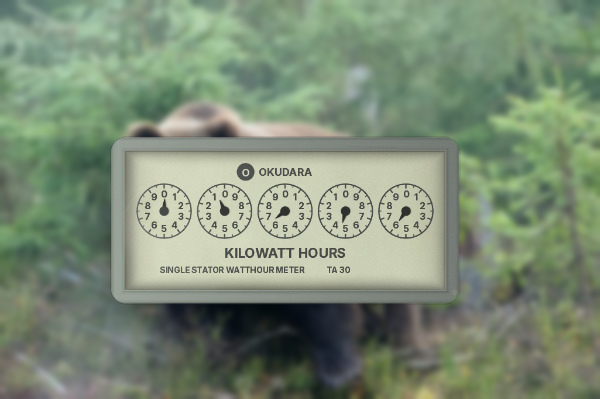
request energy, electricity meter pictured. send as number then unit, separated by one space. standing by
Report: 646 kWh
